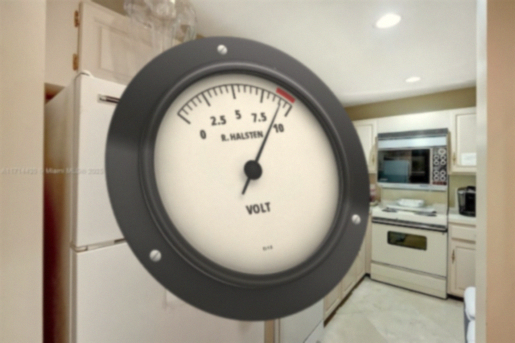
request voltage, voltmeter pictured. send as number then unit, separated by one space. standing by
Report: 9 V
